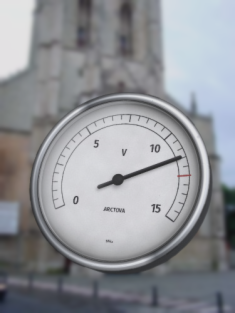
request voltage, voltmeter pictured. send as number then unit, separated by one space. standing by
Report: 11.5 V
